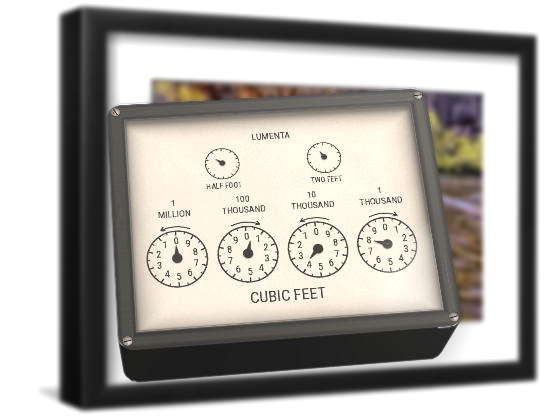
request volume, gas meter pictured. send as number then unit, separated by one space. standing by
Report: 3800 ft³
